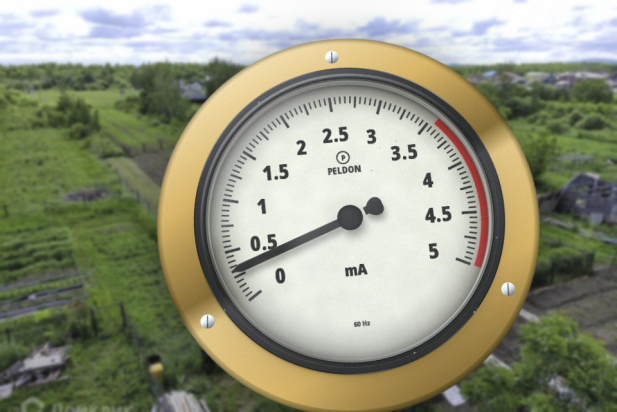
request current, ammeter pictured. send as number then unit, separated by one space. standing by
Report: 0.3 mA
